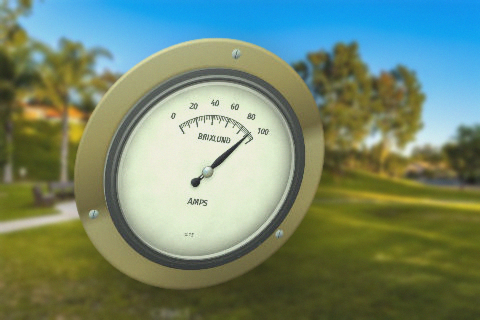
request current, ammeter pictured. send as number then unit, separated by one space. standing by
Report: 90 A
